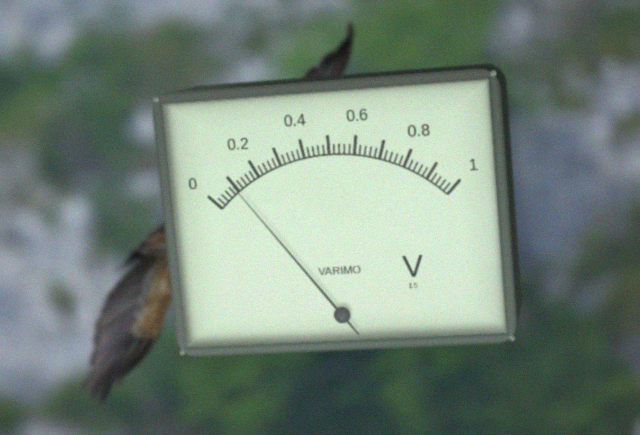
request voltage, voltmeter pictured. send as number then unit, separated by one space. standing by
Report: 0.1 V
